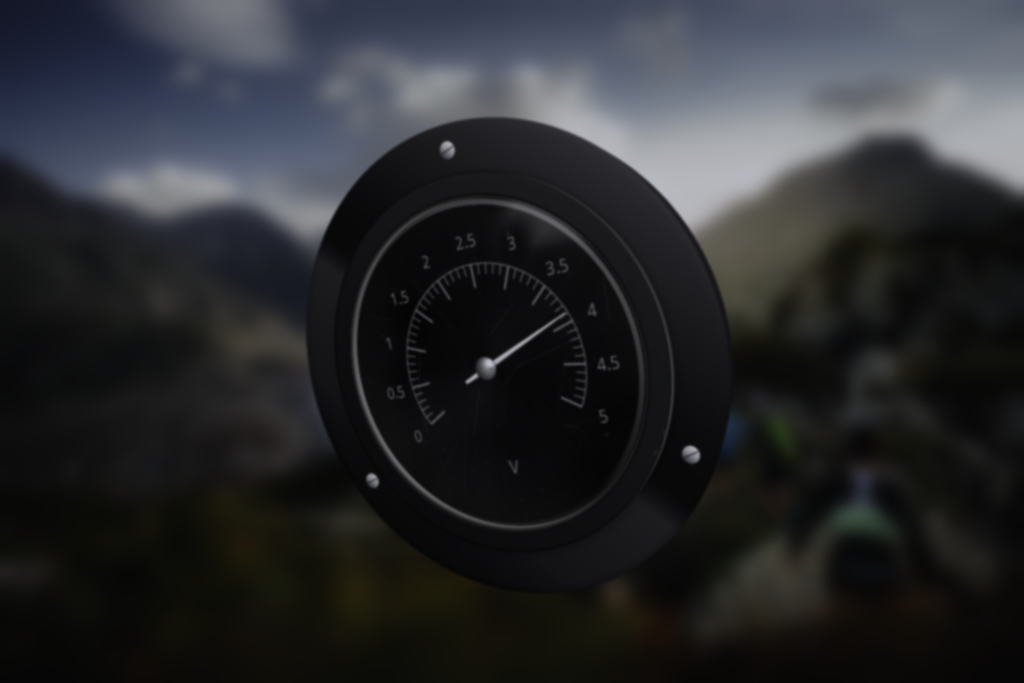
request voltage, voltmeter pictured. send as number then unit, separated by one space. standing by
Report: 3.9 V
